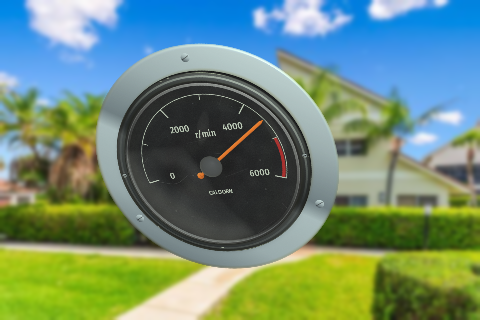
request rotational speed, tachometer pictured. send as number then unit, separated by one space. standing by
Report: 4500 rpm
